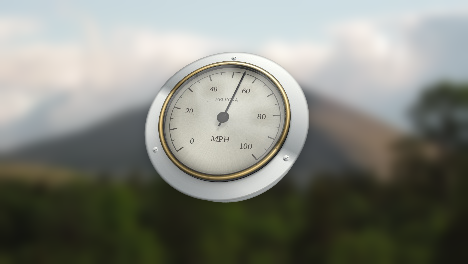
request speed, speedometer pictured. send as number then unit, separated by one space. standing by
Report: 55 mph
